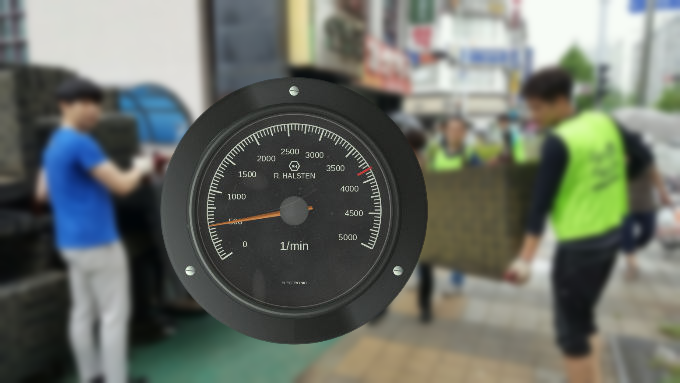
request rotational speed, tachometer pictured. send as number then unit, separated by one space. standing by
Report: 500 rpm
